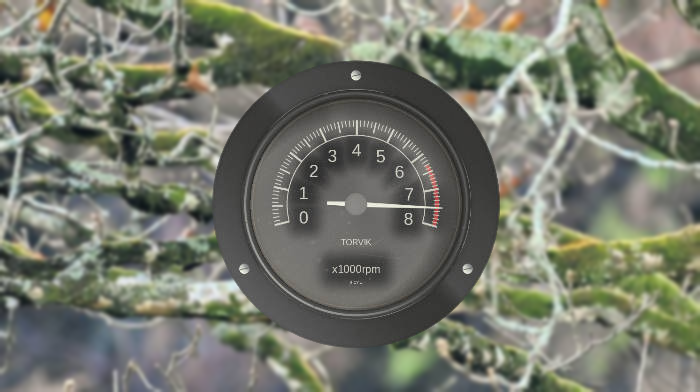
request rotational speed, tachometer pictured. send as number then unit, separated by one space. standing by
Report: 7500 rpm
